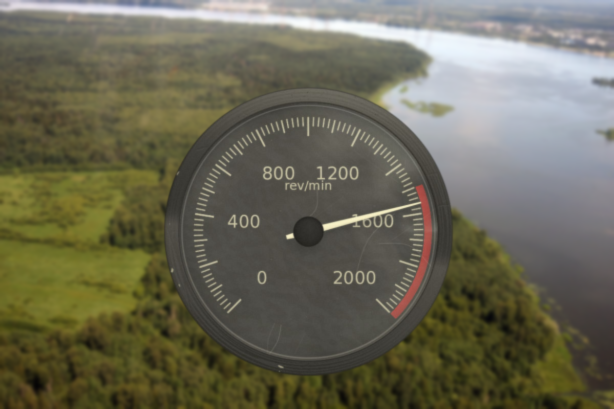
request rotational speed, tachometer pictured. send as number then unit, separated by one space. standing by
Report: 1560 rpm
